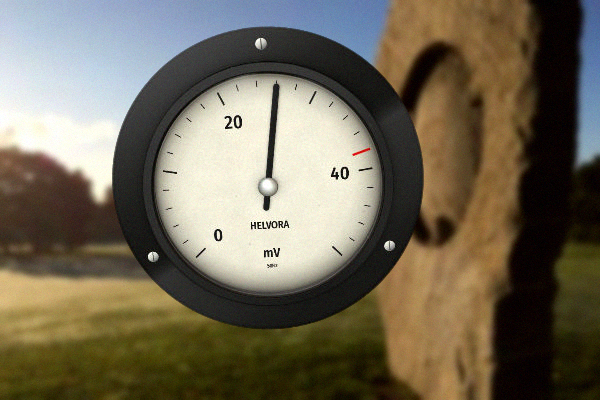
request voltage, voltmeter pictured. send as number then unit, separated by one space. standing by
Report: 26 mV
